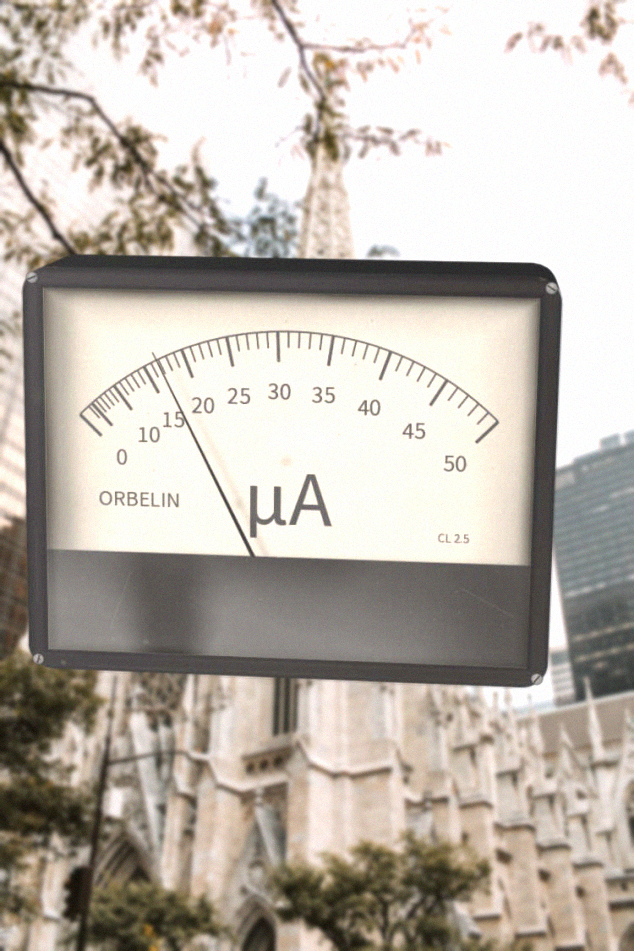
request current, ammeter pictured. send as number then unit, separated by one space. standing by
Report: 17 µA
